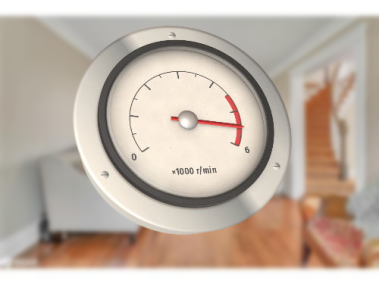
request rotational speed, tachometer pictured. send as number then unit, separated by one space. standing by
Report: 5500 rpm
